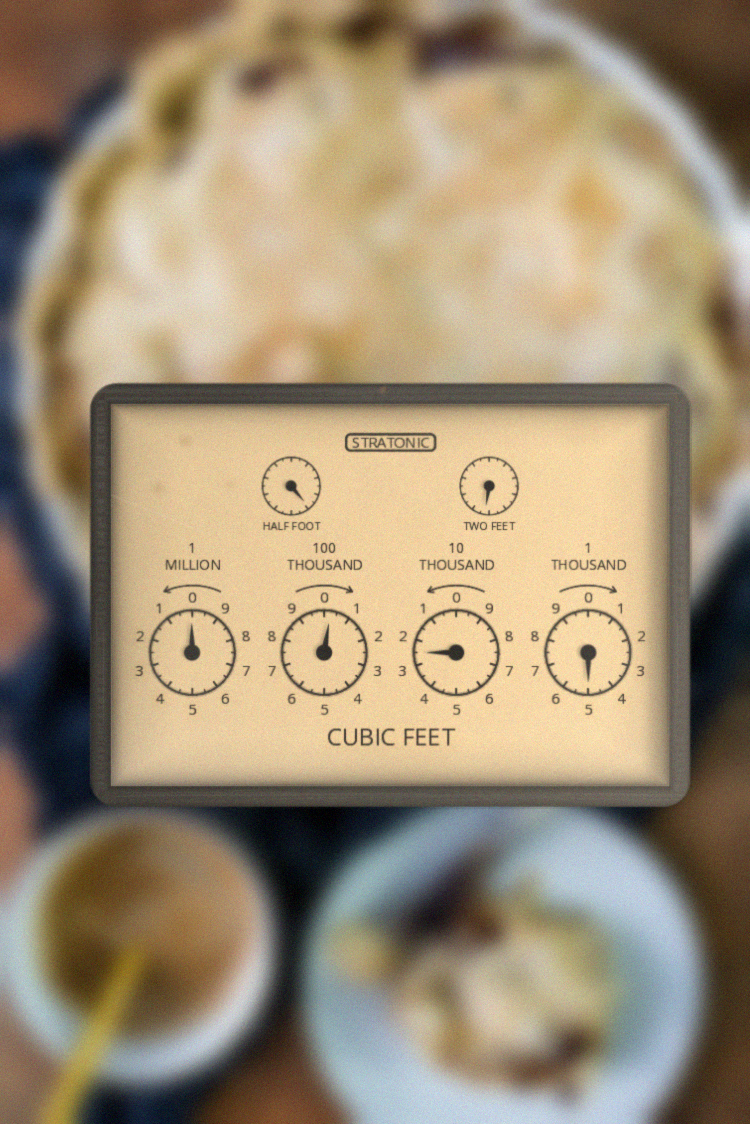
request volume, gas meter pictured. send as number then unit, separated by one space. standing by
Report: 2500 ft³
